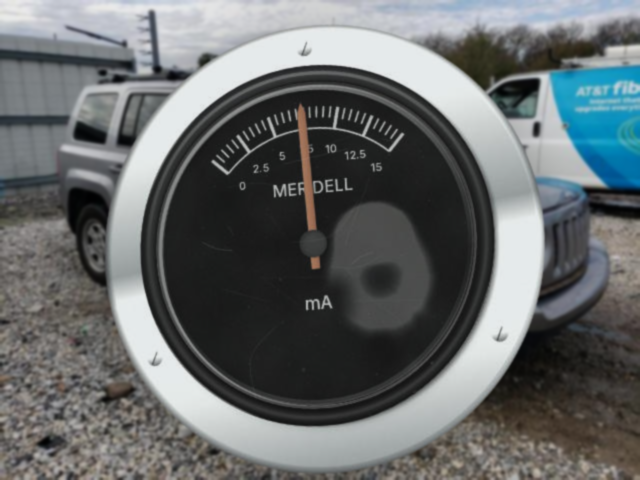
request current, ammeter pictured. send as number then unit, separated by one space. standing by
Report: 7.5 mA
